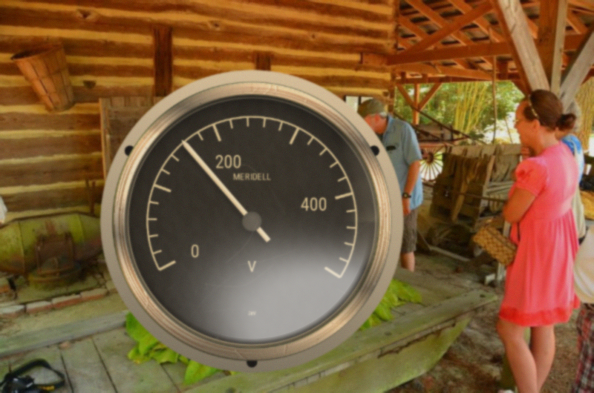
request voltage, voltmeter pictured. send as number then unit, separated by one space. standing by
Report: 160 V
